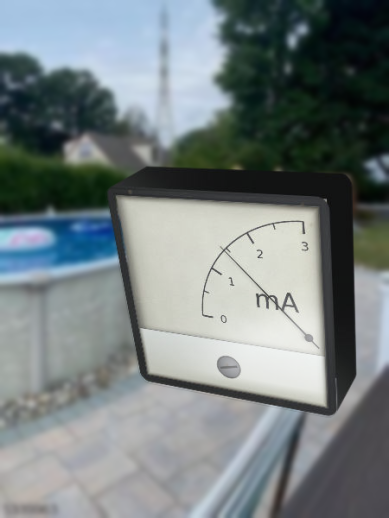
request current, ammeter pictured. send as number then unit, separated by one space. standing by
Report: 1.5 mA
